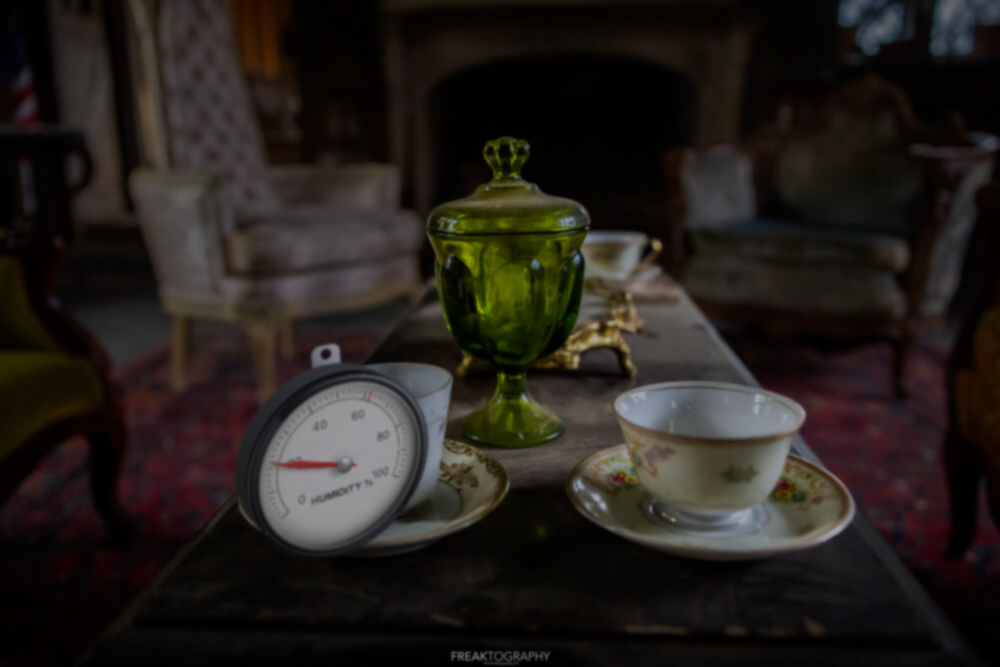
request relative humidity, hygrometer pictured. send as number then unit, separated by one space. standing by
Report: 20 %
